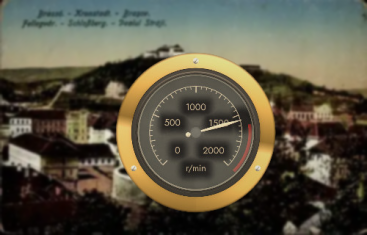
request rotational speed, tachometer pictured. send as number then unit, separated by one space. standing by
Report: 1550 rpm
